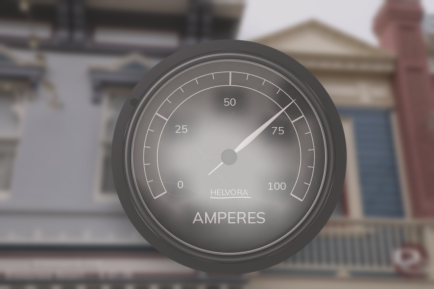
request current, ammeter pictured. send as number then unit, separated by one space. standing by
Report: 70 A
